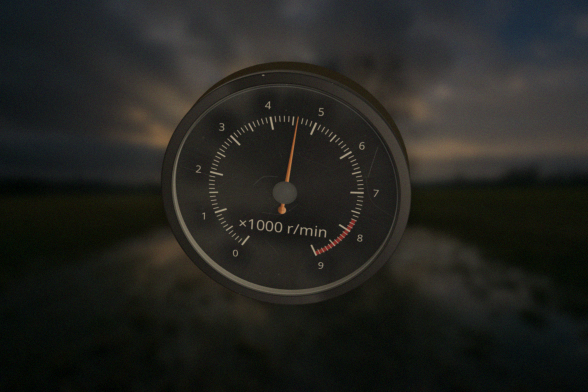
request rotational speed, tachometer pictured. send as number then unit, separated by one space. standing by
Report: 4600 rpm
